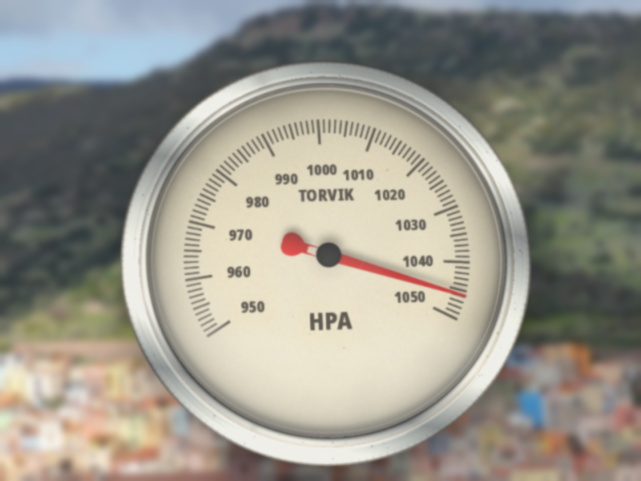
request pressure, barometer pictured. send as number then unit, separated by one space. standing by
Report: 1046 hPa
